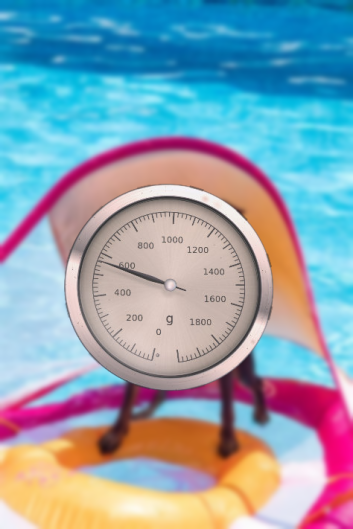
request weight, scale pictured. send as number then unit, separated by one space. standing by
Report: 560 g
